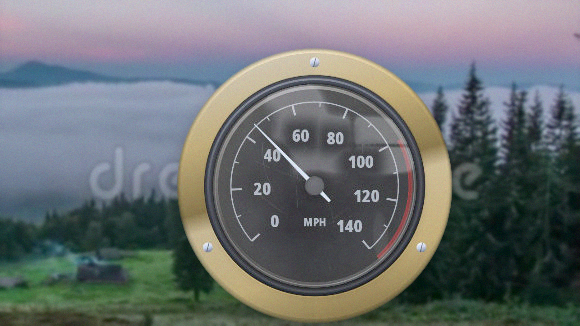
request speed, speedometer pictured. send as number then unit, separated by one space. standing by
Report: 45 mph
